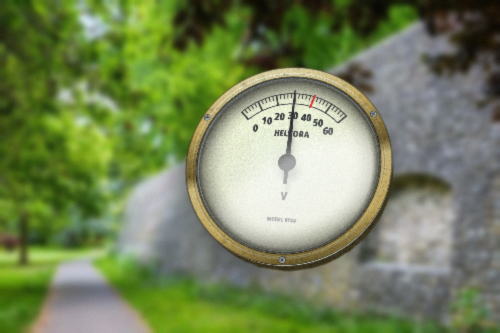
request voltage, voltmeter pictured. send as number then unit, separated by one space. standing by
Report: 30 V
